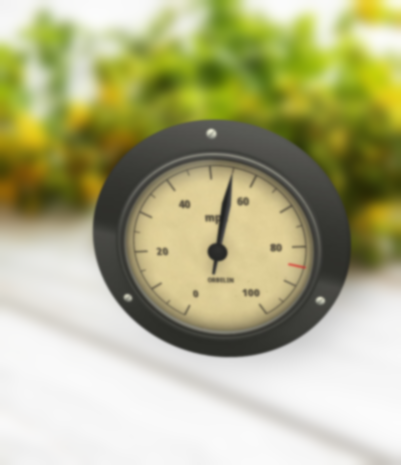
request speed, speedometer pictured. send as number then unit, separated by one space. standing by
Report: 55 mph
